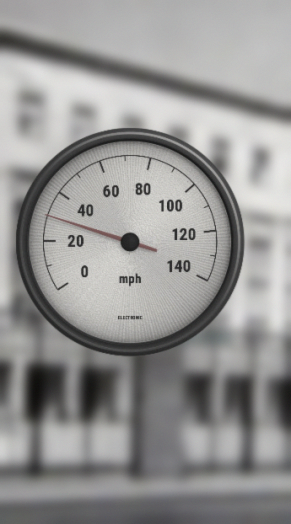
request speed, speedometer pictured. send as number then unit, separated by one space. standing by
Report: 30 mph
